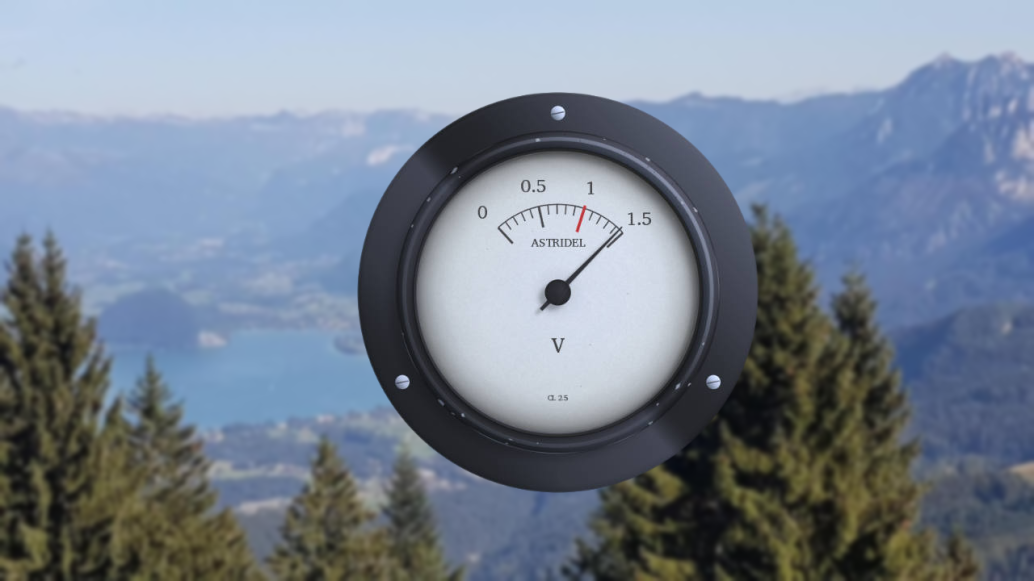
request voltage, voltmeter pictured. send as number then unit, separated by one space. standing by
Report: 1.45 V
